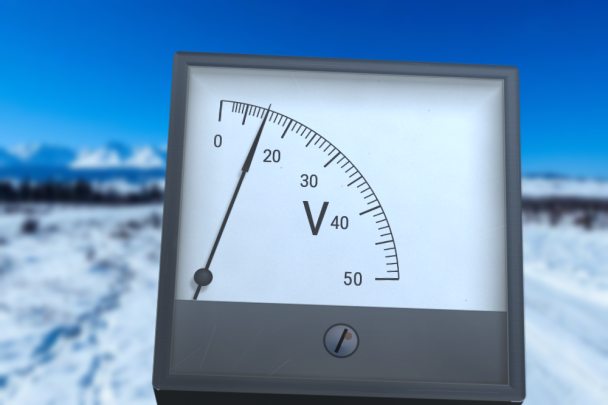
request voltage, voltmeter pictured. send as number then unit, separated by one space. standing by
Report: 15 V
